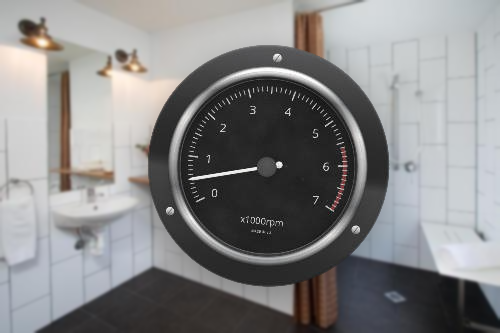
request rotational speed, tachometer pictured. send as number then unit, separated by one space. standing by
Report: 500 rpm
